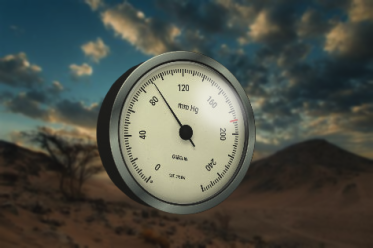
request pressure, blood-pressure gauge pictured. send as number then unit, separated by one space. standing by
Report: 90 mmHg
